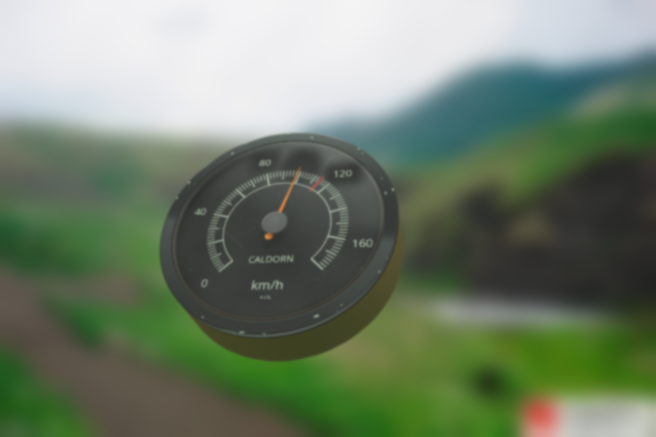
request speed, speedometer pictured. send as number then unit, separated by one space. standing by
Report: 100 km/h
